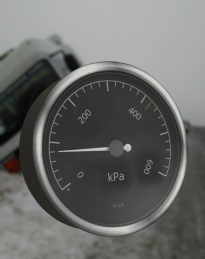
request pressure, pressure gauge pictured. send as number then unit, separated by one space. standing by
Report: 80 kPa
